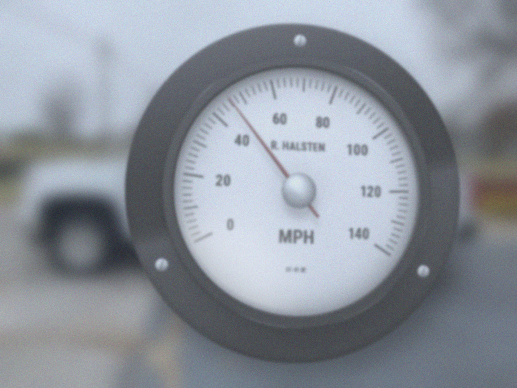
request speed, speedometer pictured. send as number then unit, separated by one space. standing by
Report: 46 mph
